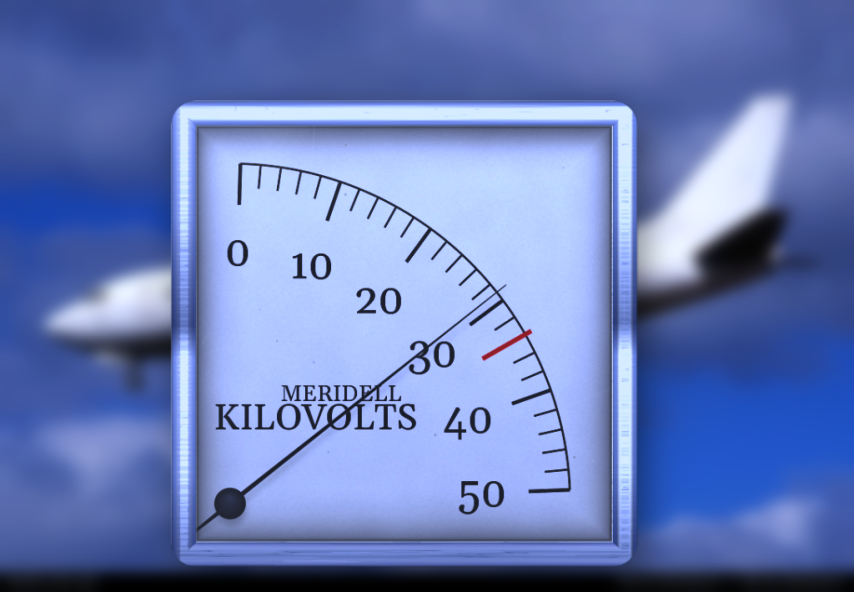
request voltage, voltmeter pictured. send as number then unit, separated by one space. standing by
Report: 29 kV
